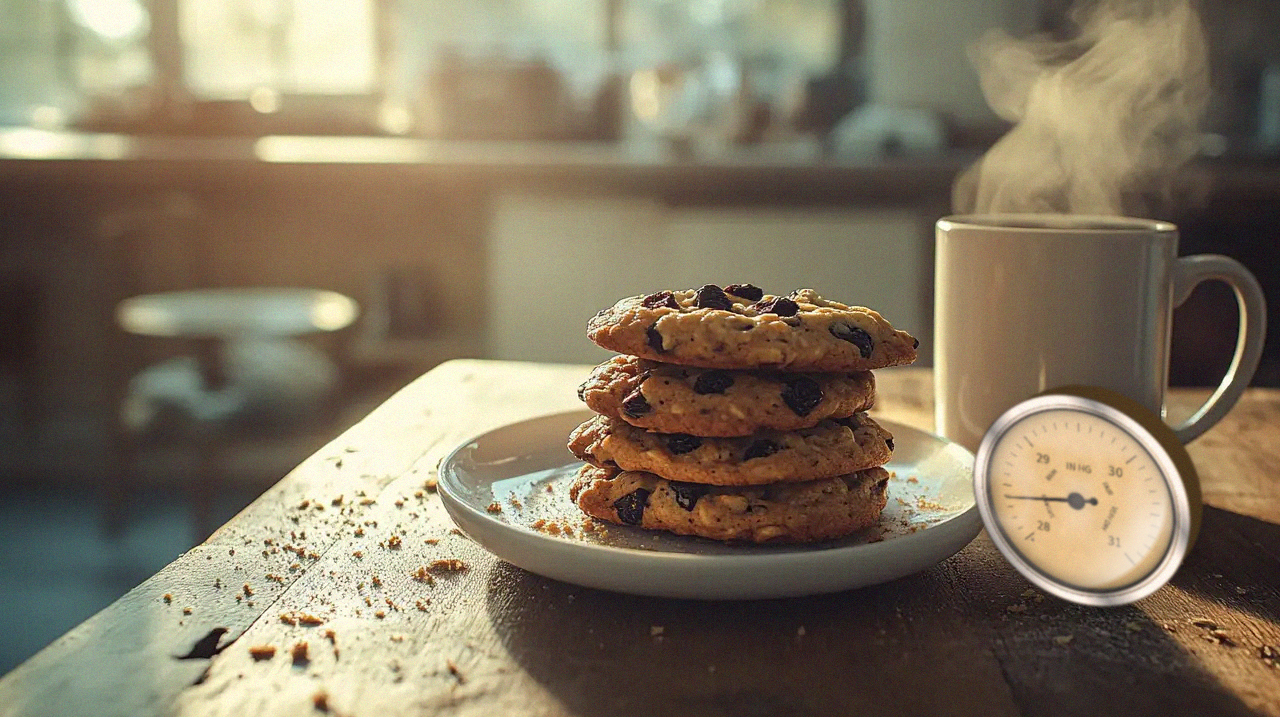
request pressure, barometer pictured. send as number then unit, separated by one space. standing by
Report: 28.4 inHg
